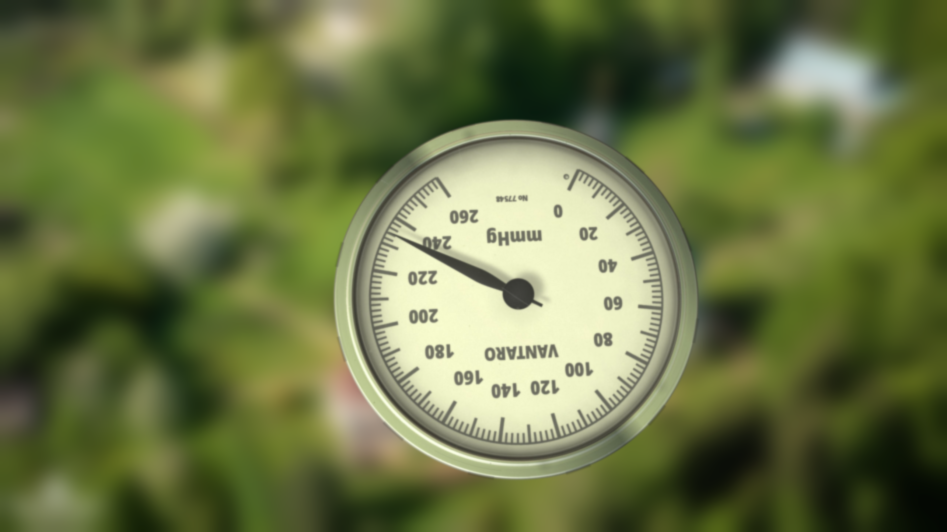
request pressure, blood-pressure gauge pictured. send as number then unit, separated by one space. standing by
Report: 234 mmHg
